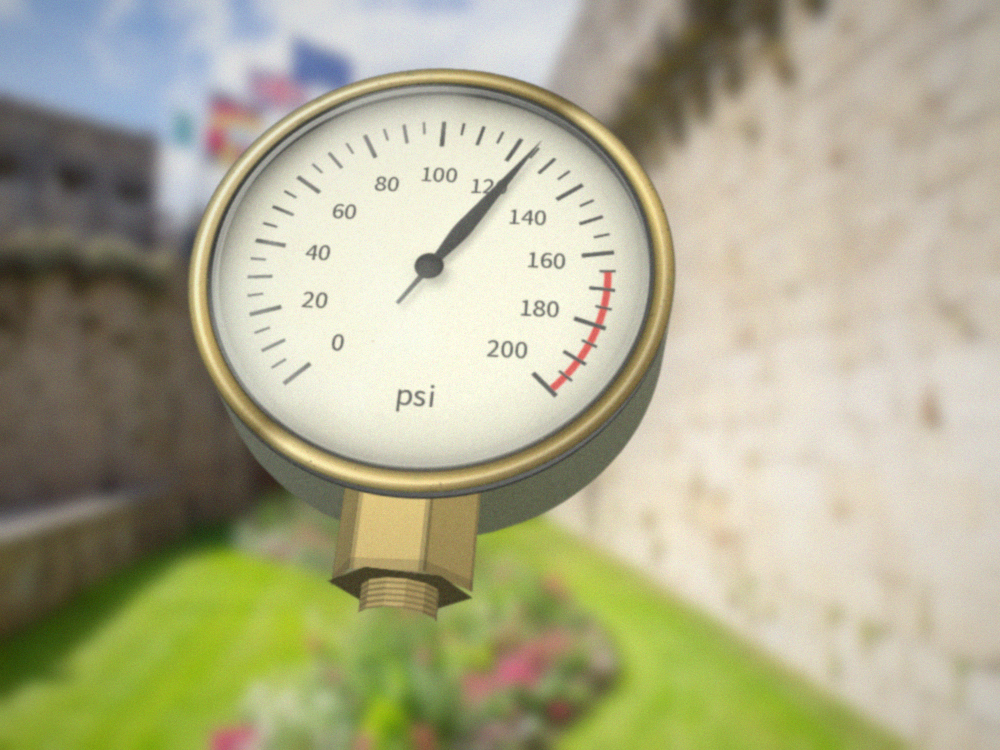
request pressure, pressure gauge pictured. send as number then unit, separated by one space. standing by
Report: 125 psi
